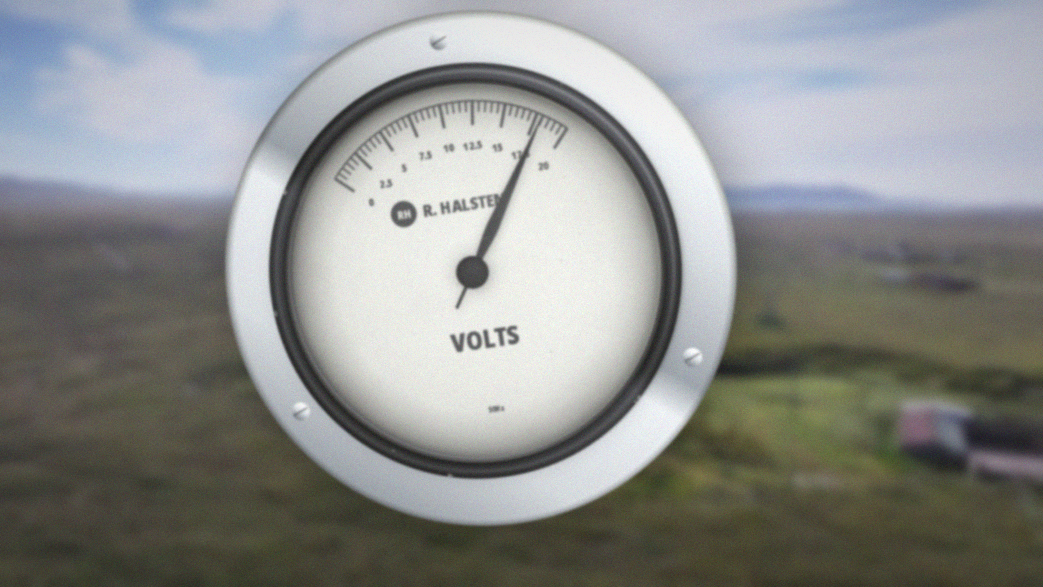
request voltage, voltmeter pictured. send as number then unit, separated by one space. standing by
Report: 18 V
